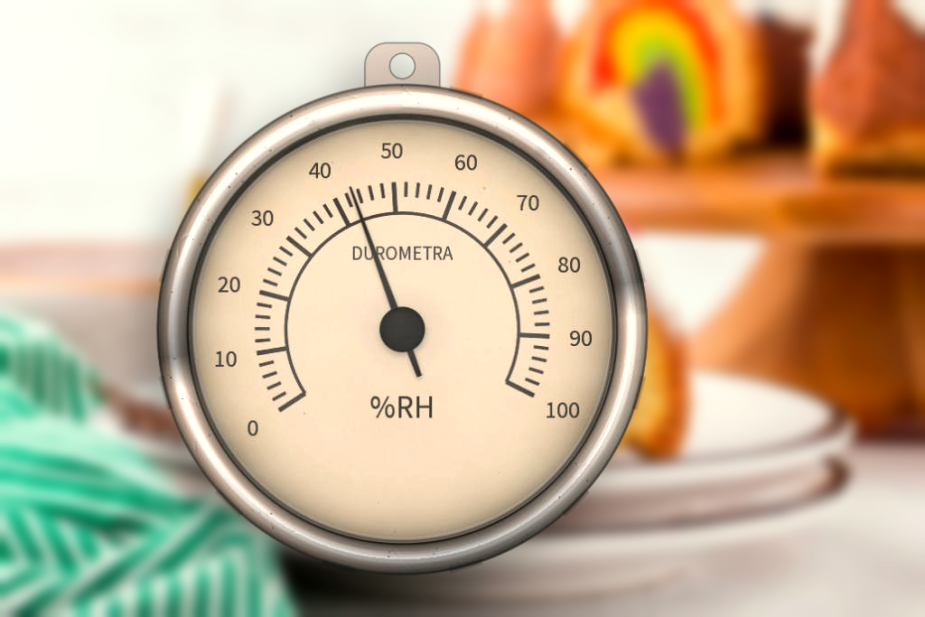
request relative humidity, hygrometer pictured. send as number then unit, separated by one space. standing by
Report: 43 %
